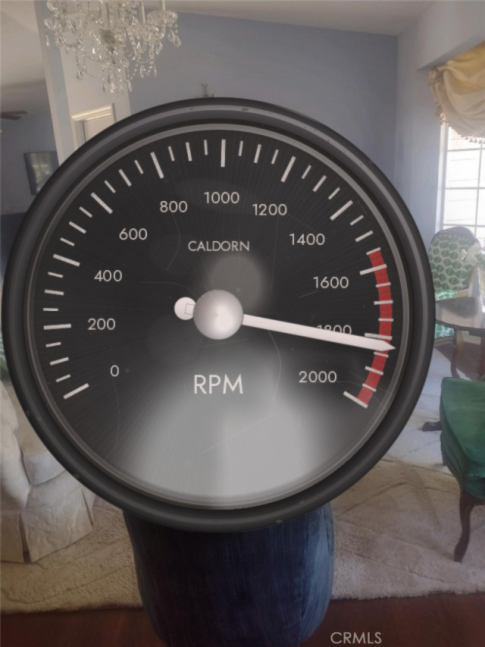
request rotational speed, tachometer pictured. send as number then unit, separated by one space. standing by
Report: 1825 rpm
